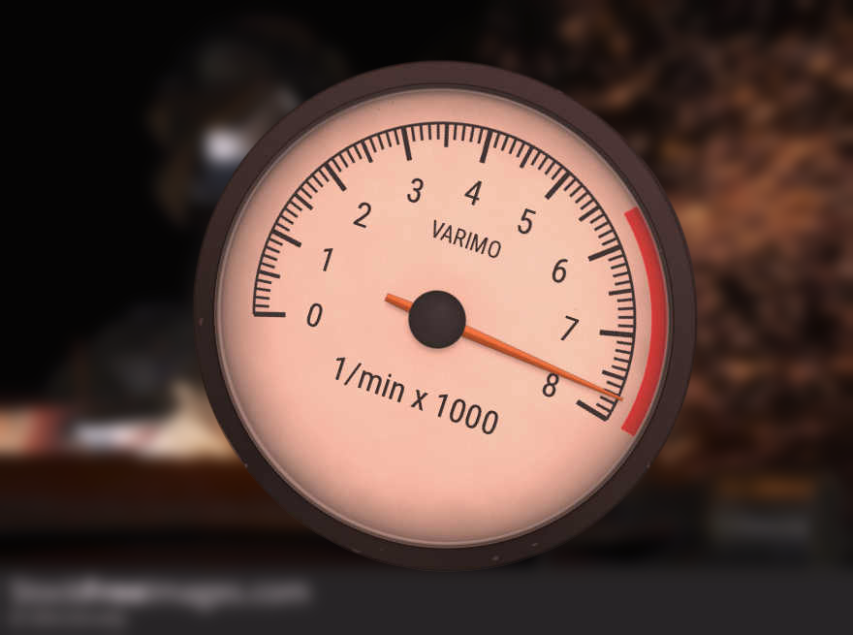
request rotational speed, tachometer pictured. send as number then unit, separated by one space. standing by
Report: 7700 rpm
